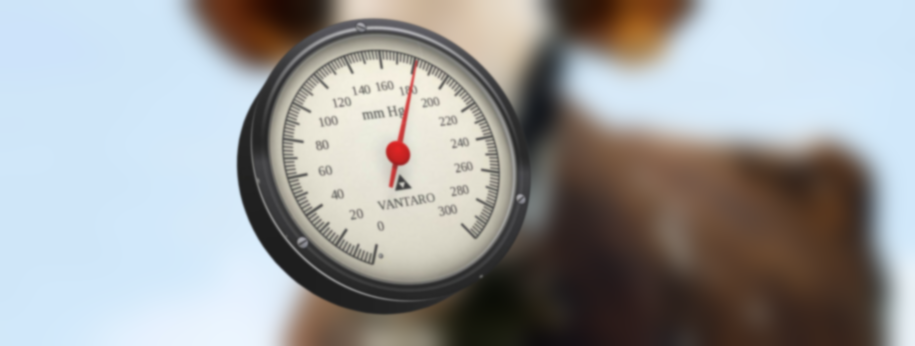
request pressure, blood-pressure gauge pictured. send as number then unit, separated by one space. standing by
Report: 180 mmHg
